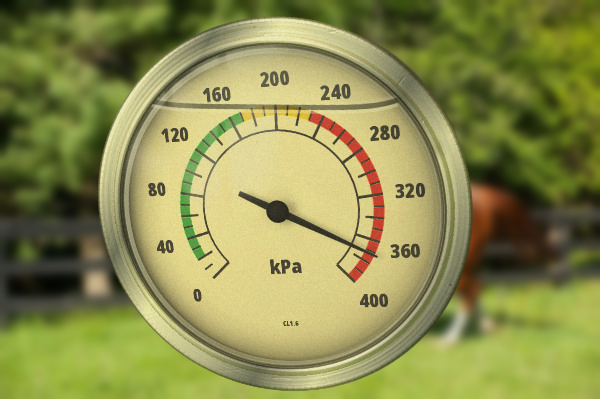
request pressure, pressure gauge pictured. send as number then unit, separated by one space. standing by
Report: 370 kPa
